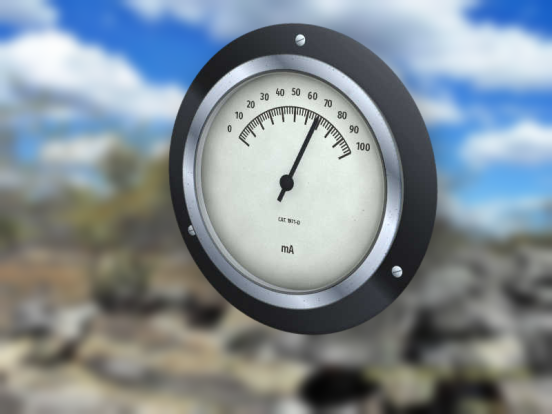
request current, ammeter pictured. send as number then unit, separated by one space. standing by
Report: 70 mA
